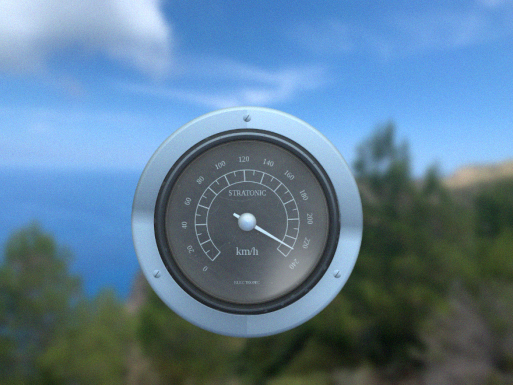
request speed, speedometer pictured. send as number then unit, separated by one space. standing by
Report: 230 km/h
